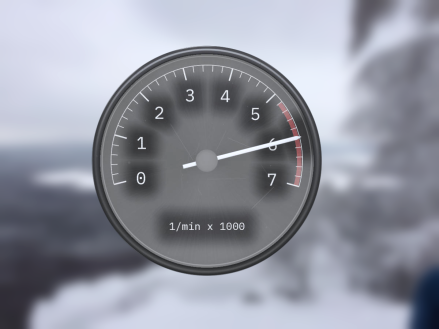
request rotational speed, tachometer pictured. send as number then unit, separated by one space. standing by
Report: 6000 rpm
